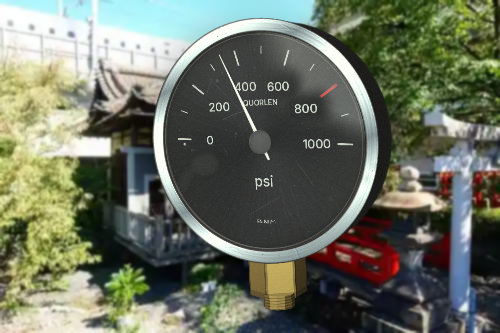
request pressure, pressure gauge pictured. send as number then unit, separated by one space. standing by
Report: 350 psi
